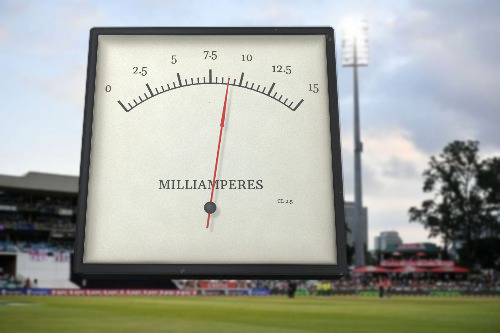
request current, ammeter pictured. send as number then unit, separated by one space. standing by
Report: 9 mA
